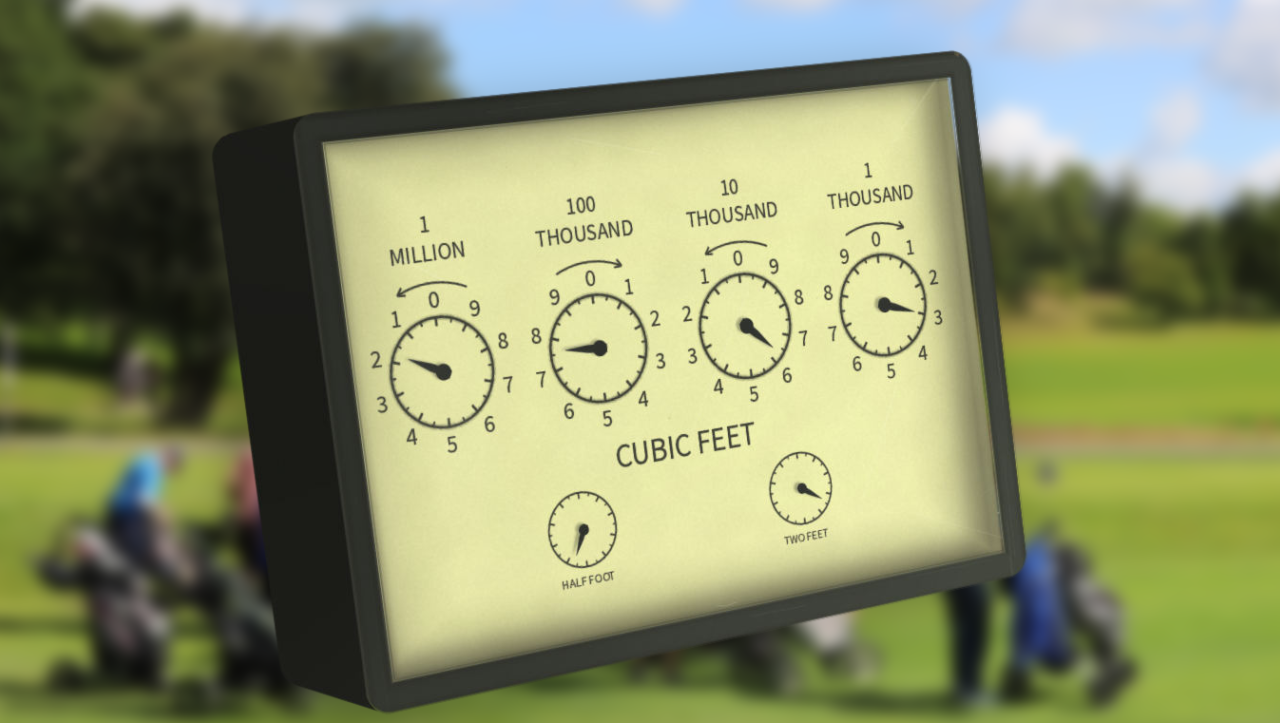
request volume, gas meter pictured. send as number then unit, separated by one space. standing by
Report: 176300 ft³
